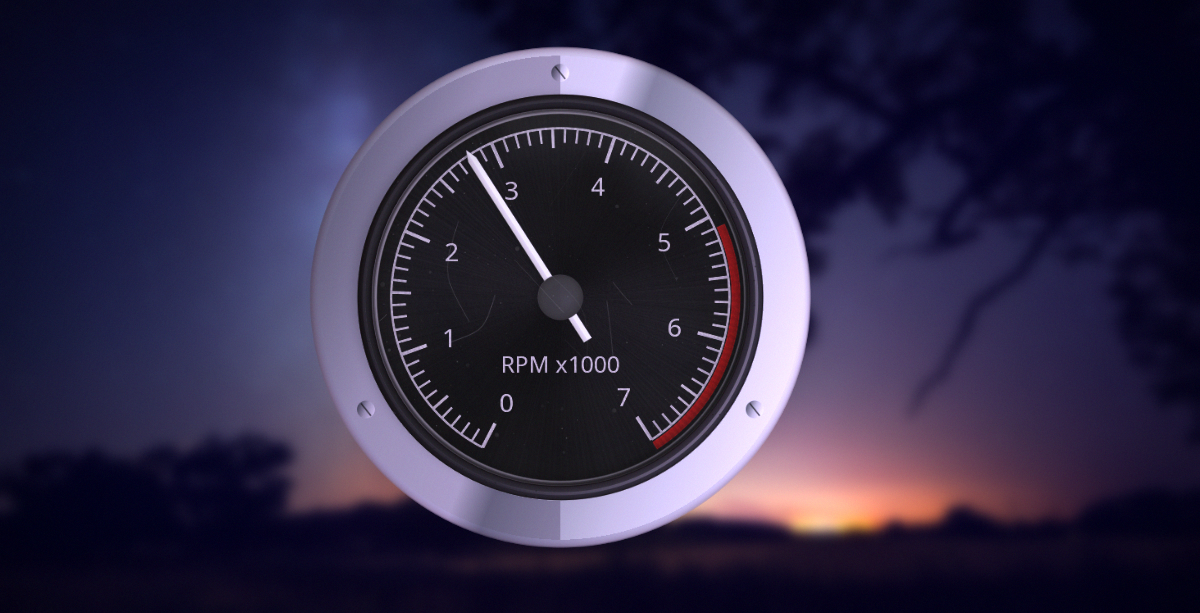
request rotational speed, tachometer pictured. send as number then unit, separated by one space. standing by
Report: 2800 rpm
